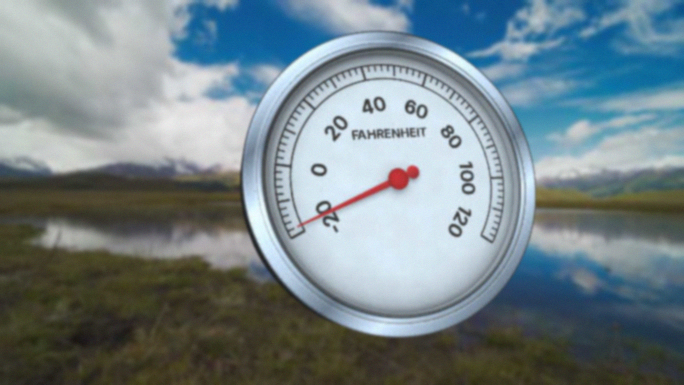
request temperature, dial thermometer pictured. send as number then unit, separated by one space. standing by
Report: -18 °F
